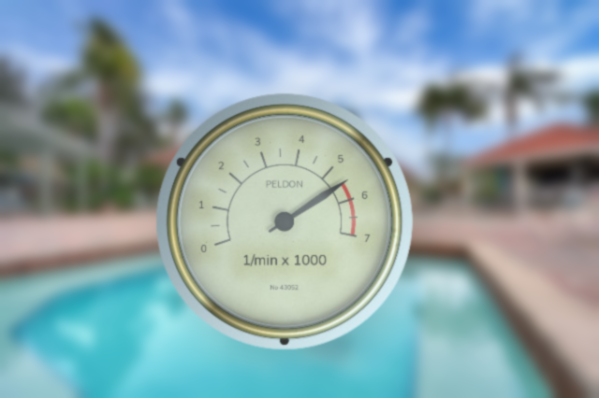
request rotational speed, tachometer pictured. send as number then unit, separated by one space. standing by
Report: 5500 rpm
